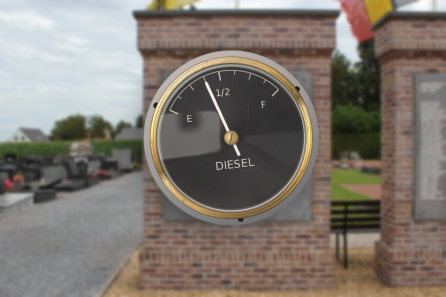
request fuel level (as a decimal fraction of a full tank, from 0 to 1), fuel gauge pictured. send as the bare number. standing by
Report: 0.375
